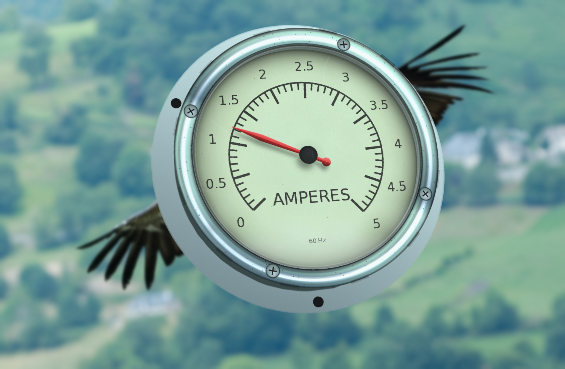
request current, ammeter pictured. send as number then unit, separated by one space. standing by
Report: 1.2 A
